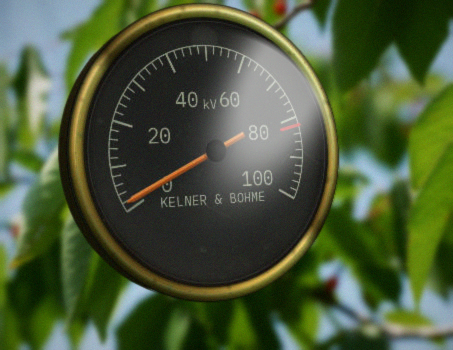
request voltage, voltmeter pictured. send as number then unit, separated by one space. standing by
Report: 2 kV
